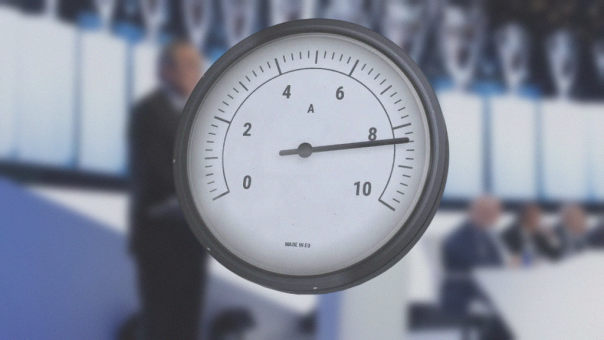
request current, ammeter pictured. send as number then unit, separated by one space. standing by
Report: 8.4 A
